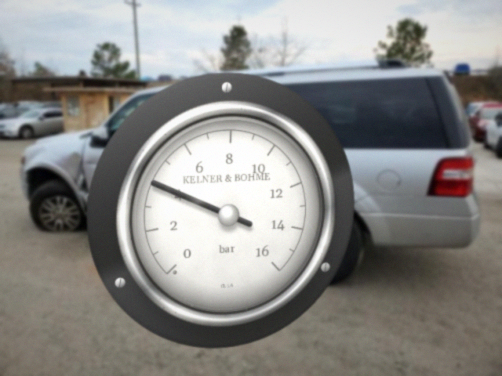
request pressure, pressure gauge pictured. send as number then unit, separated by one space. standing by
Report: 4 bar
